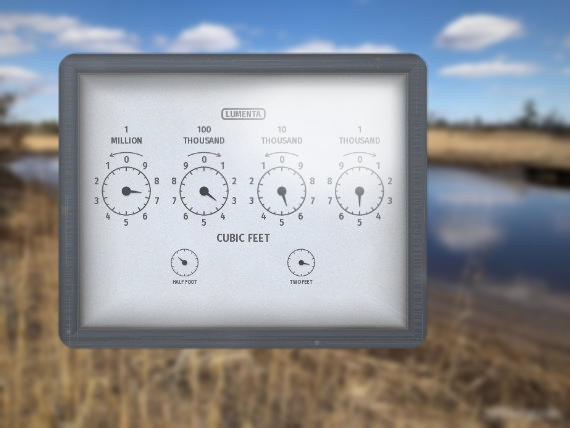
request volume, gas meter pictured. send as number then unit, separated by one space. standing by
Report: 735500 ft³
